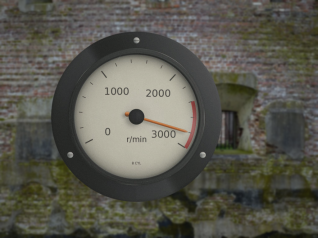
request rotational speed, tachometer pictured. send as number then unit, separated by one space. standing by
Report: 2800 rpm
